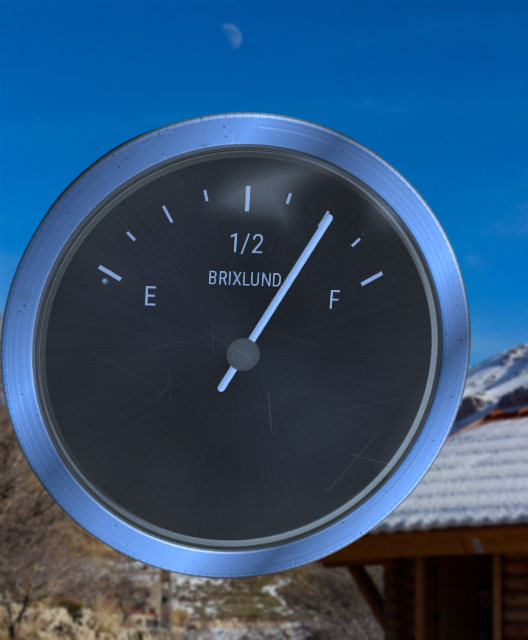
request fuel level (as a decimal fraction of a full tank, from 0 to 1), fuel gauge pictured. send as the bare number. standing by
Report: 0.75
